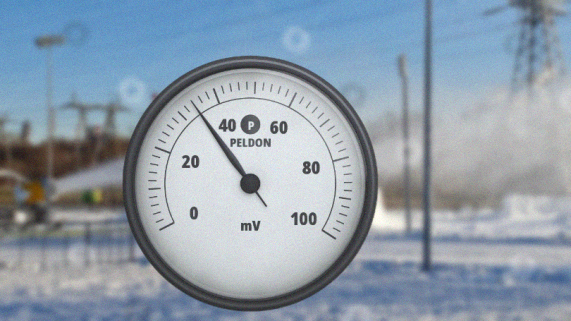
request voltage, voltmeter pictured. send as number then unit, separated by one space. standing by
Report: 34 mV
